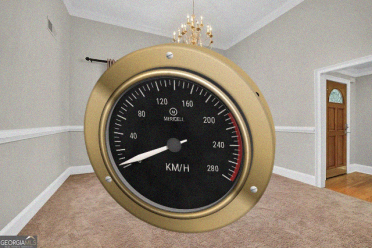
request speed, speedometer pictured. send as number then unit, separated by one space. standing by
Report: 5 km/h
